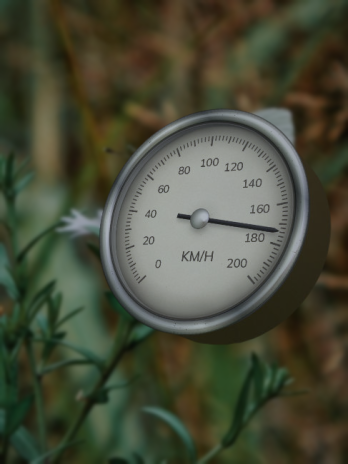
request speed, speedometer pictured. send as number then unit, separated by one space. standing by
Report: 174 km/h
